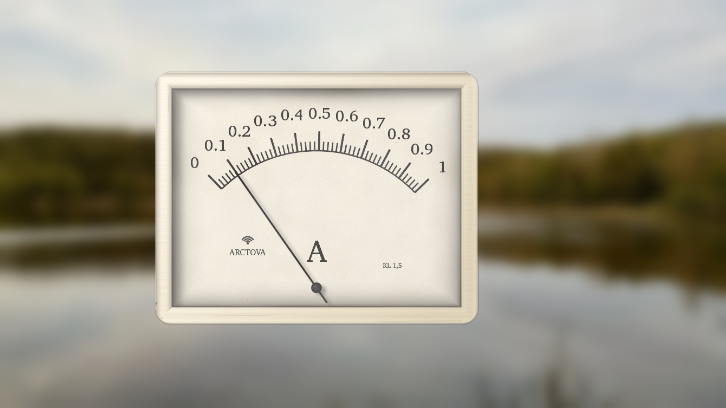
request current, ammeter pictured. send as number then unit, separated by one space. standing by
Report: 0.1 A
